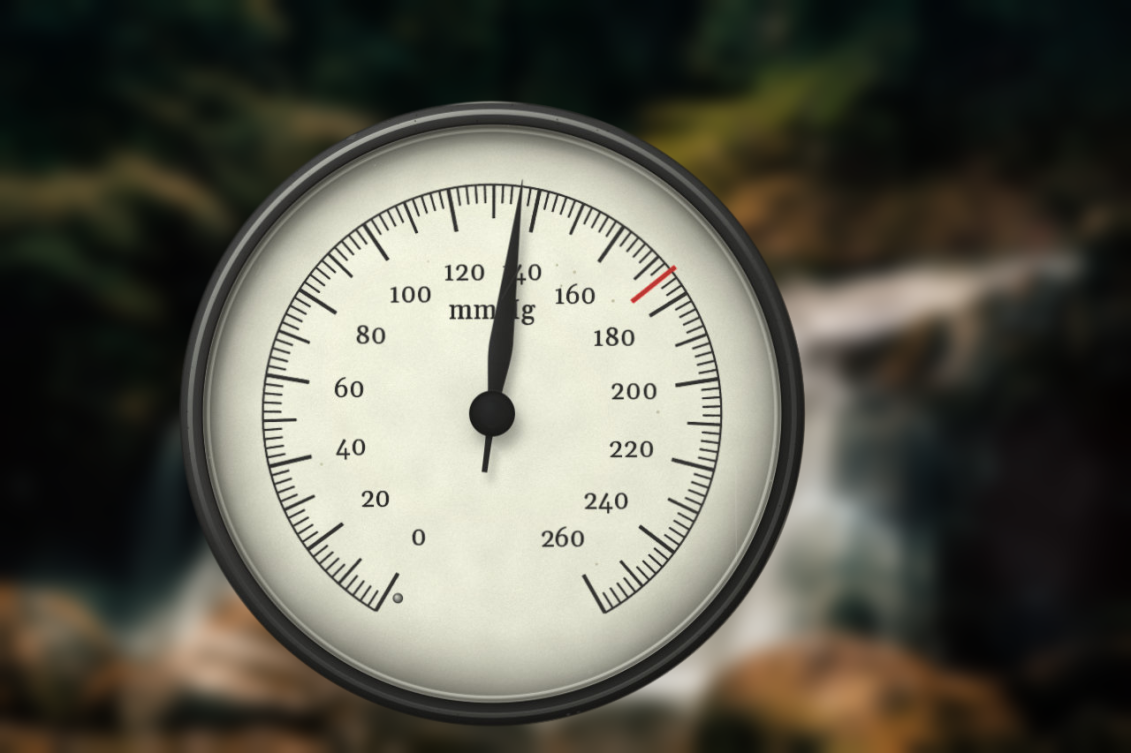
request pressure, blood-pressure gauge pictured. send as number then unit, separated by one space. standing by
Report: 136 mmHg
